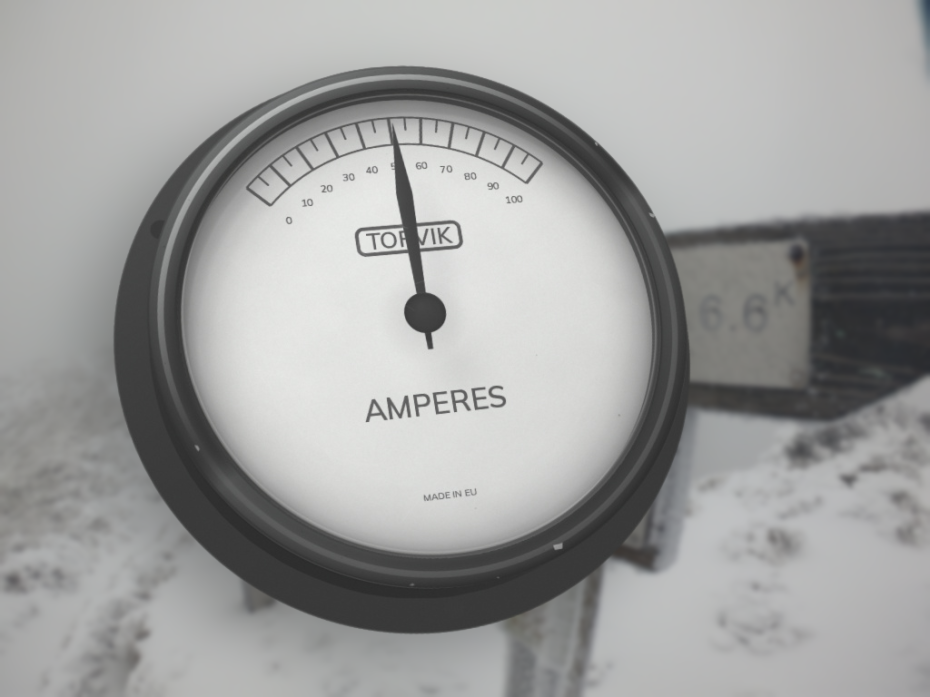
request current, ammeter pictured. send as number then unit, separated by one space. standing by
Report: 50 A
